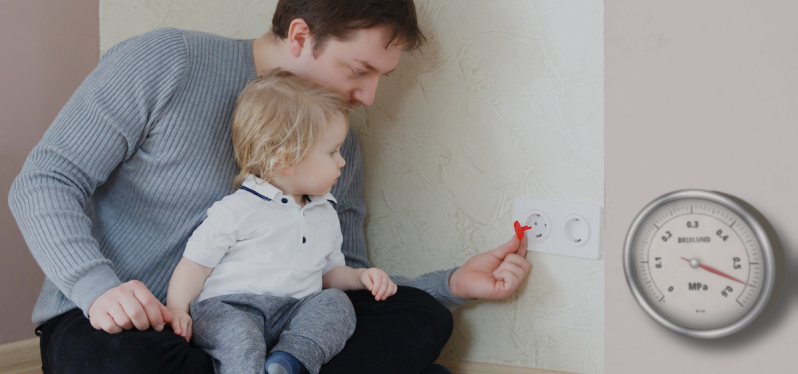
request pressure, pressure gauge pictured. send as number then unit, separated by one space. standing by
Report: 0.55 MPa
